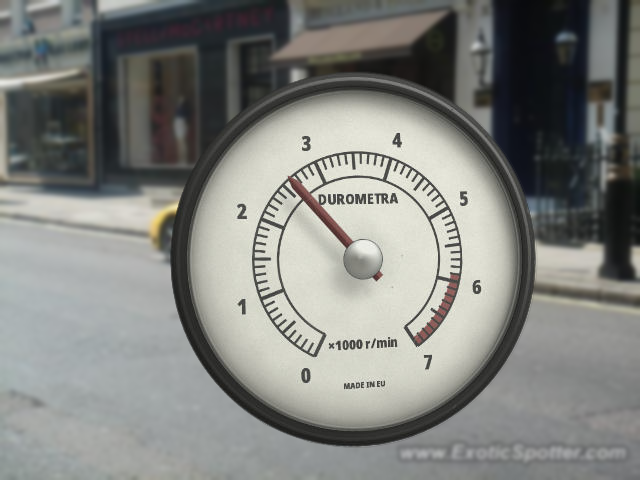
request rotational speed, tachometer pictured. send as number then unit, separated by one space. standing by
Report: 2600 rpm
